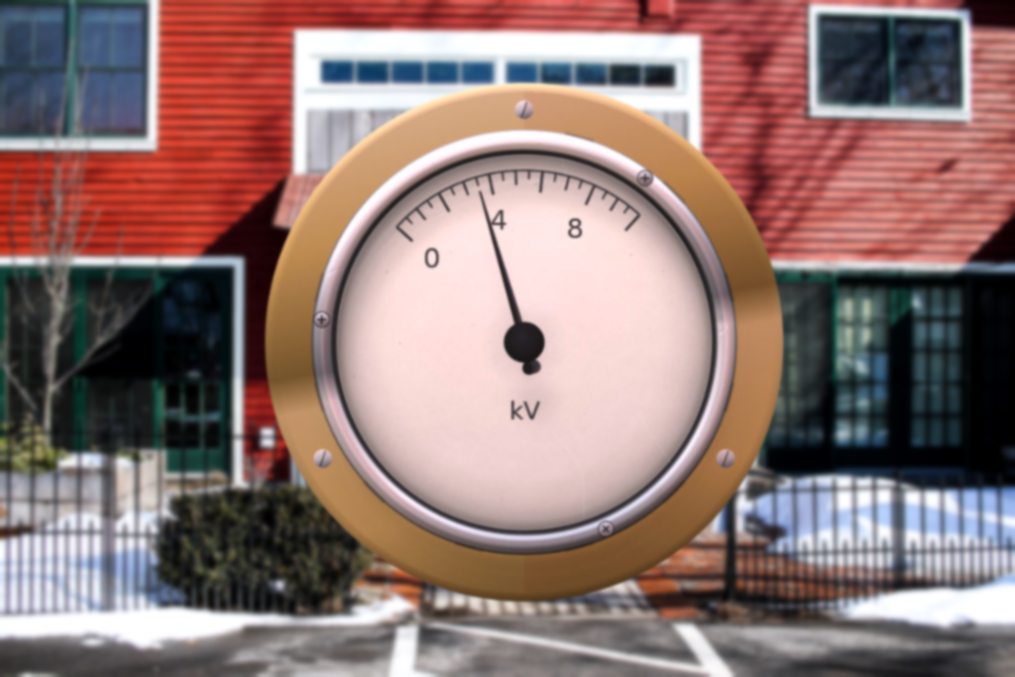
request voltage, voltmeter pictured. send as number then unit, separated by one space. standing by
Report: 3.5 kV
